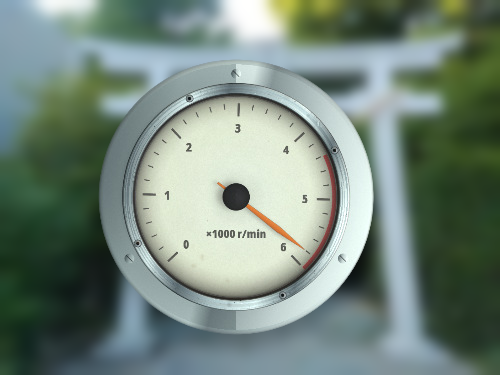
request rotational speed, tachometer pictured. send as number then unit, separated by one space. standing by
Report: 5800 rpm
